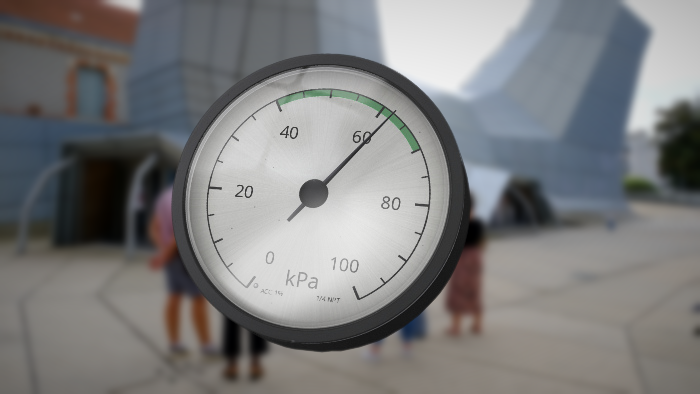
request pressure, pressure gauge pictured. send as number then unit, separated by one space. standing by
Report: 62.5 kPa
